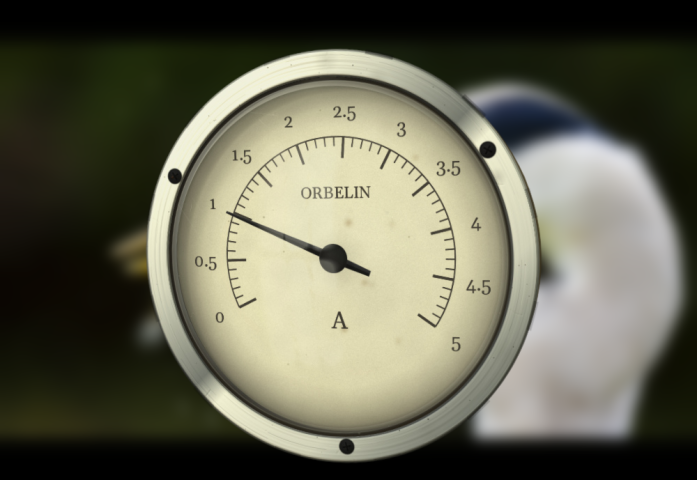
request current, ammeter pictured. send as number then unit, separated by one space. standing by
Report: 1 A
